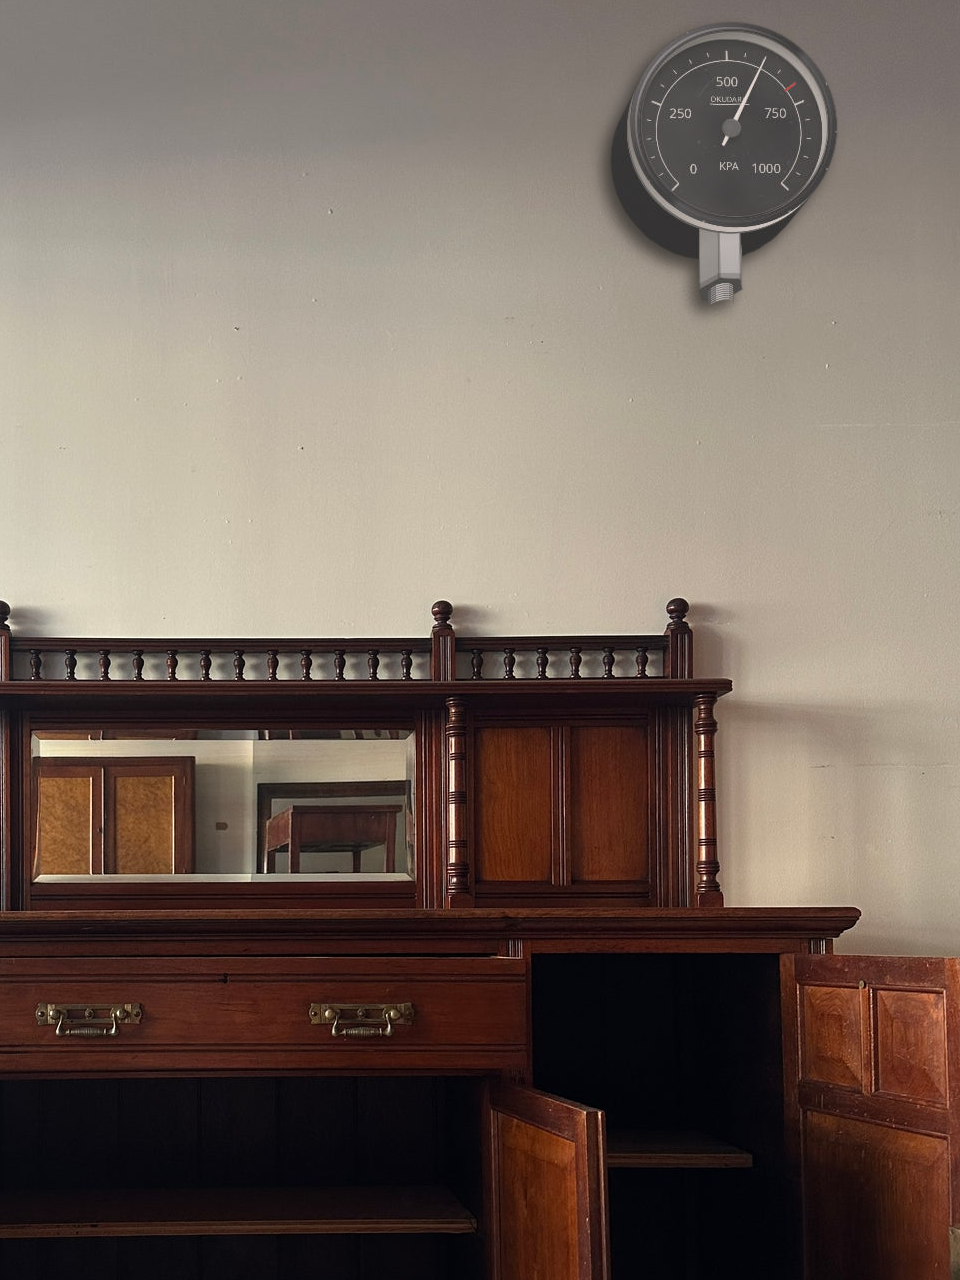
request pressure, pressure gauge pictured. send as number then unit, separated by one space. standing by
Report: 600 kPa
